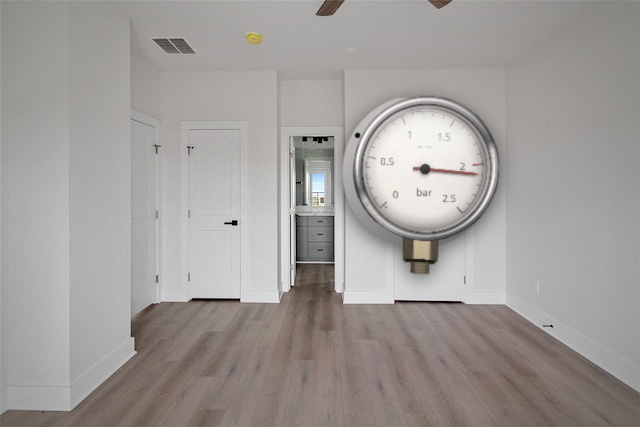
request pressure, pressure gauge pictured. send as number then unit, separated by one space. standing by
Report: 2.1 bar
